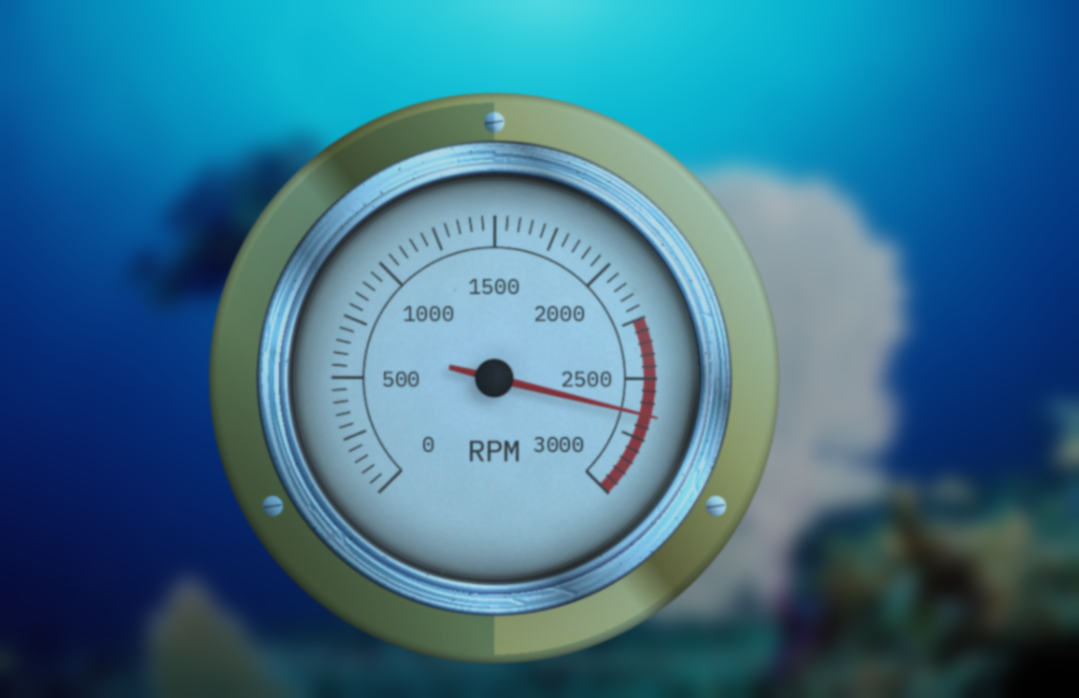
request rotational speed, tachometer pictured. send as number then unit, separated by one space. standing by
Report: 2650 rpm
